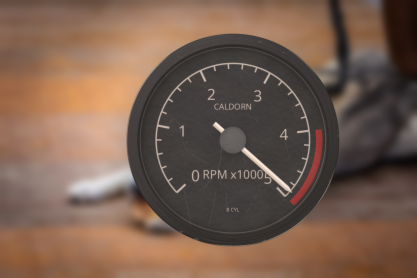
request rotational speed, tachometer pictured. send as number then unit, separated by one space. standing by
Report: 4900 rpm
